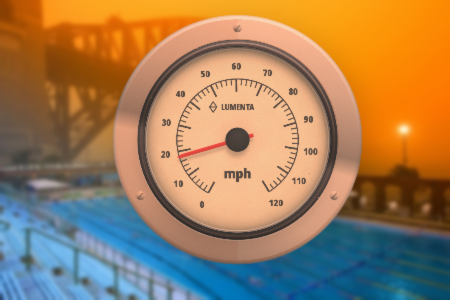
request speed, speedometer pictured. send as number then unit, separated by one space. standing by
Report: 18 mph
